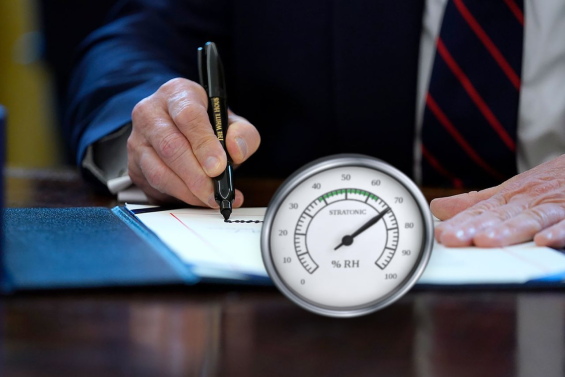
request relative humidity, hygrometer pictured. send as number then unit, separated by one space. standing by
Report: 70 %
